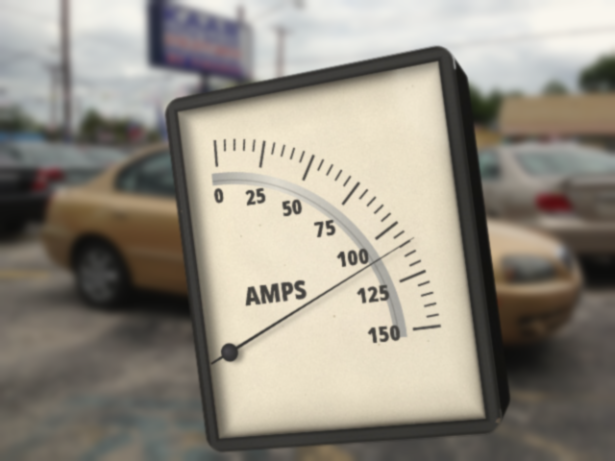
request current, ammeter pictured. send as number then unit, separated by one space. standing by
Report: 110 A
